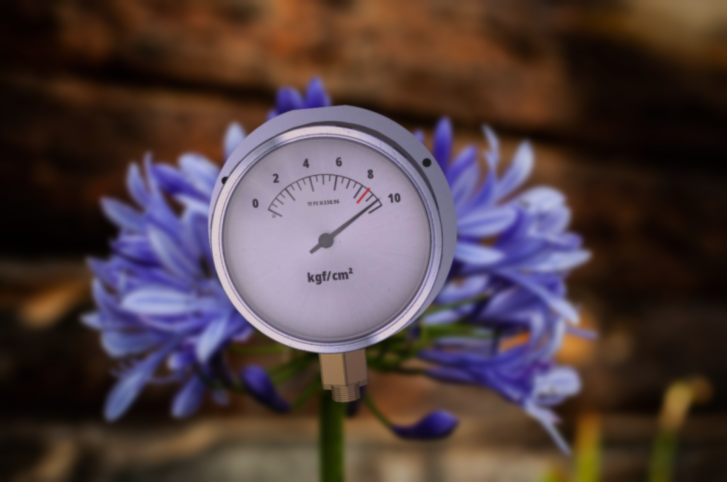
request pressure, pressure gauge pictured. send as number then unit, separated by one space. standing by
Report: 9.5 kg/cm²
